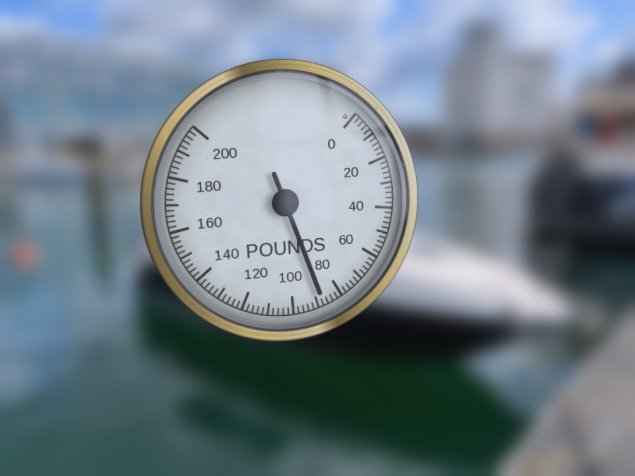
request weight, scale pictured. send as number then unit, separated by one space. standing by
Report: 88 lb
